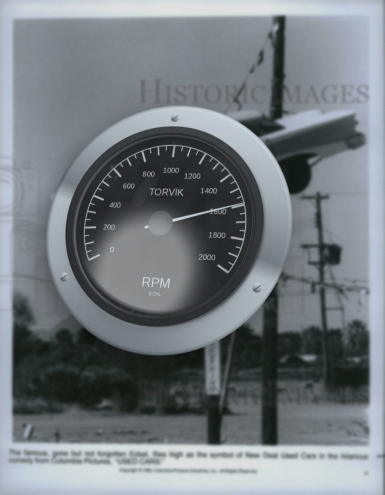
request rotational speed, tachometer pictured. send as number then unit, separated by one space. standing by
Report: 1600 rpm
